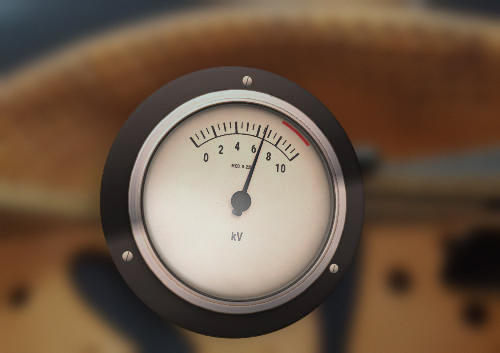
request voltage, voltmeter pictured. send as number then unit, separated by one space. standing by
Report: 6.5 kV
